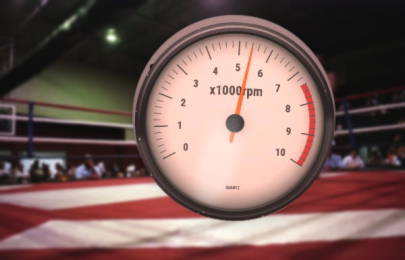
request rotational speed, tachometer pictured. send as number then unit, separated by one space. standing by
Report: 5400 rpm
